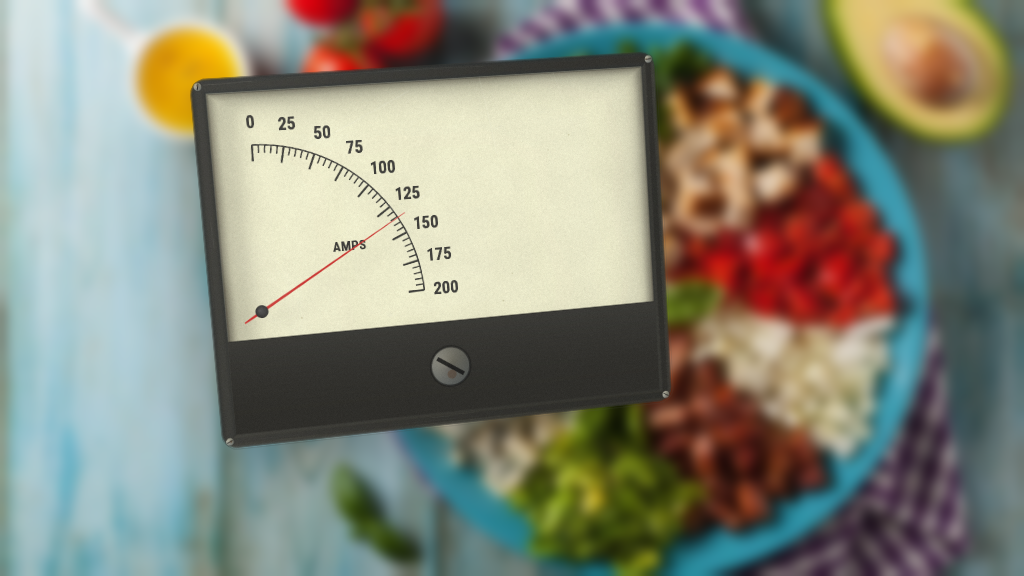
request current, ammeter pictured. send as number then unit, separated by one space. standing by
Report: 135 A
